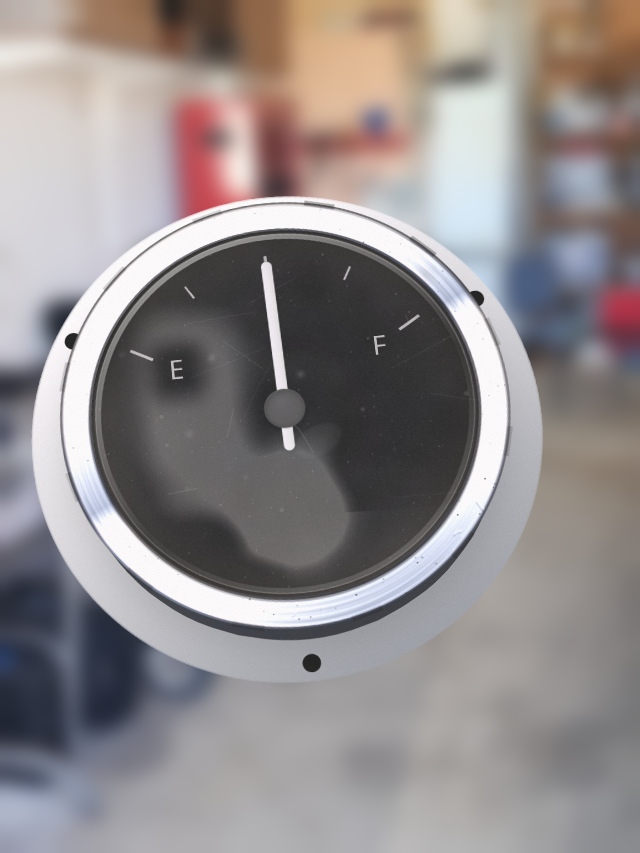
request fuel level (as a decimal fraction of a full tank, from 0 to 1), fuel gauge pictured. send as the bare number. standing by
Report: 0.5
